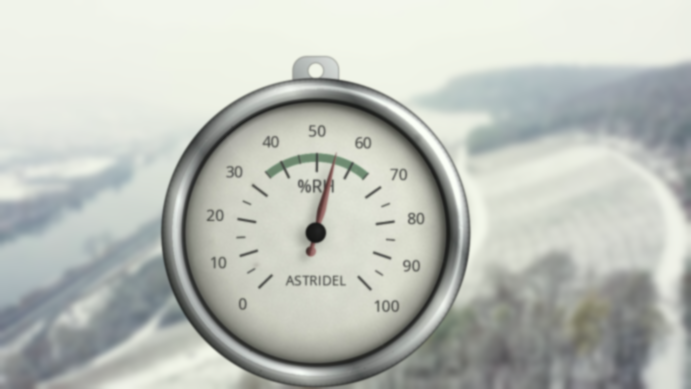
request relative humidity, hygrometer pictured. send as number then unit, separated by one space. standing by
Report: 55 %
